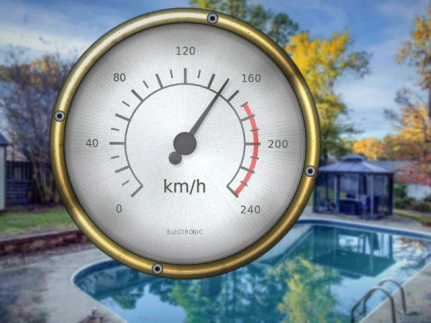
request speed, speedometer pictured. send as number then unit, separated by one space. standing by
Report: 150 km/h
